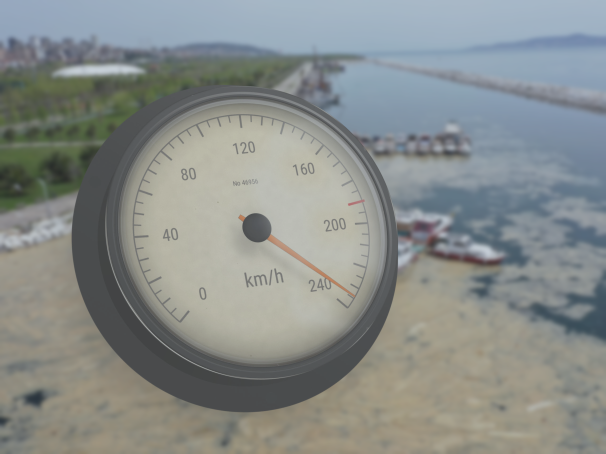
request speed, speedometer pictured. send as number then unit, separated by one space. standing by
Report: 235 km/h
